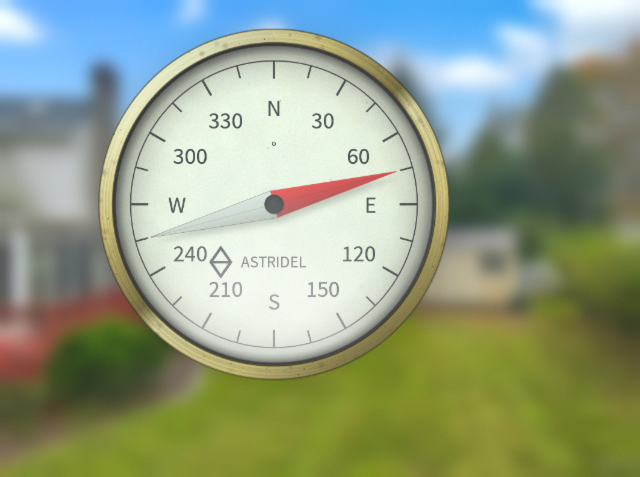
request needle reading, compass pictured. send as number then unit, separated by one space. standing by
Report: 75 °
